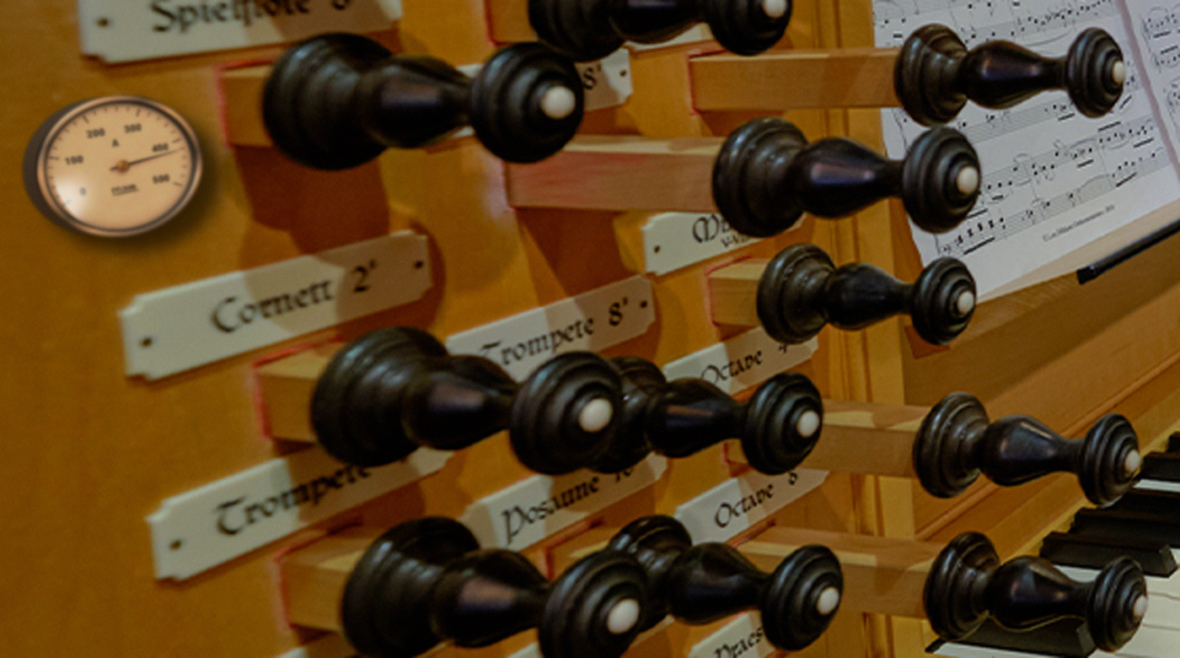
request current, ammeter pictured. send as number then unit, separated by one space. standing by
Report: 420 A
